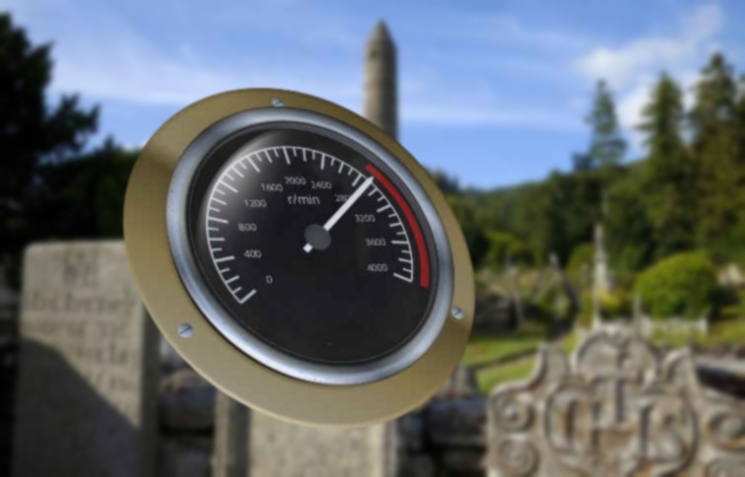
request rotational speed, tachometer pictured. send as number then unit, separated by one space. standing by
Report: 2900 rpm
